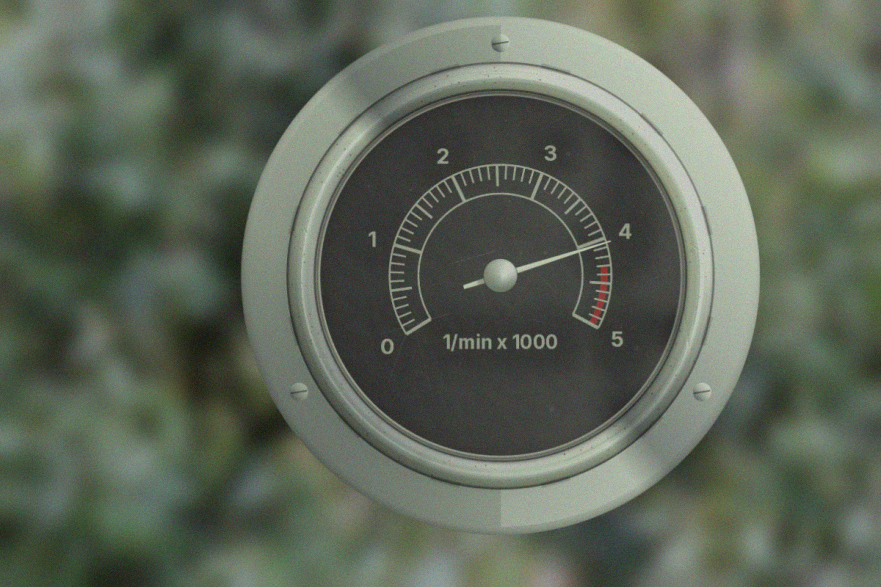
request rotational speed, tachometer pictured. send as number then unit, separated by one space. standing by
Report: 4050 rpm
